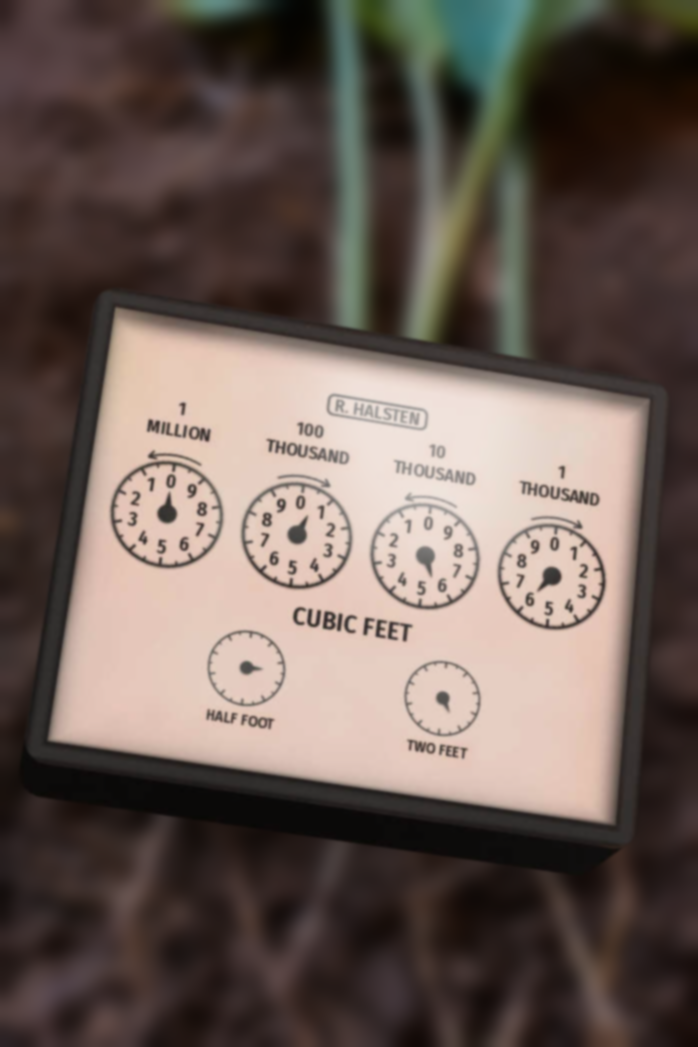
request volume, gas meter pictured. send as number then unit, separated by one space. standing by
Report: 5600 ft³
